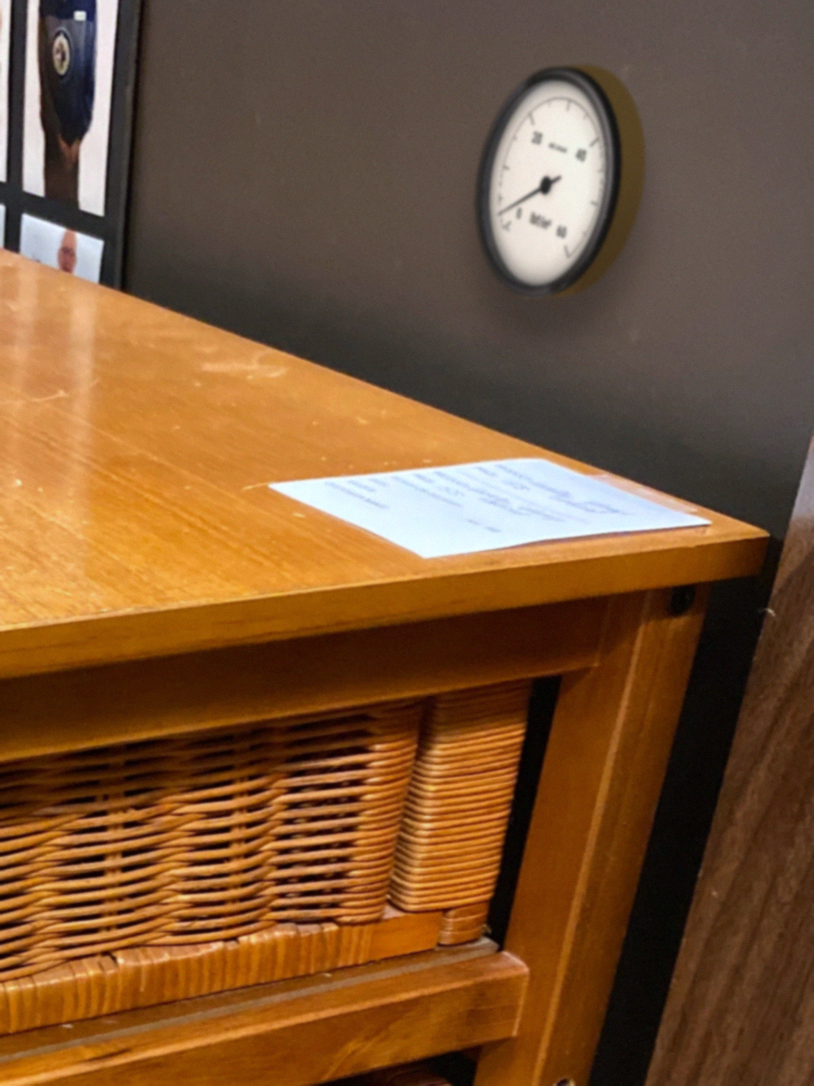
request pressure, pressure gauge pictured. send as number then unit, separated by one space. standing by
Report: 2.5 psi
